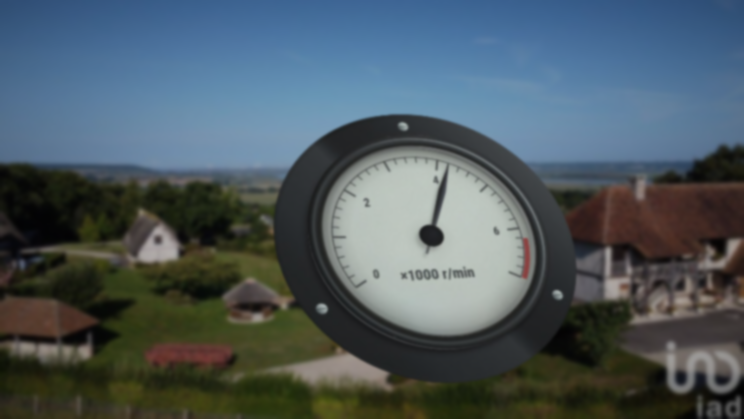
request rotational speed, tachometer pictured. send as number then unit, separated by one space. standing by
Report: 4200 rpm
